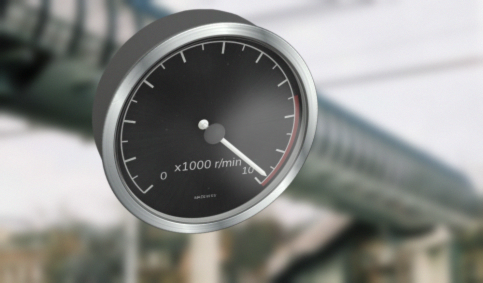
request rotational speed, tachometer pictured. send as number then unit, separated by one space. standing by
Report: 9750 rpm
